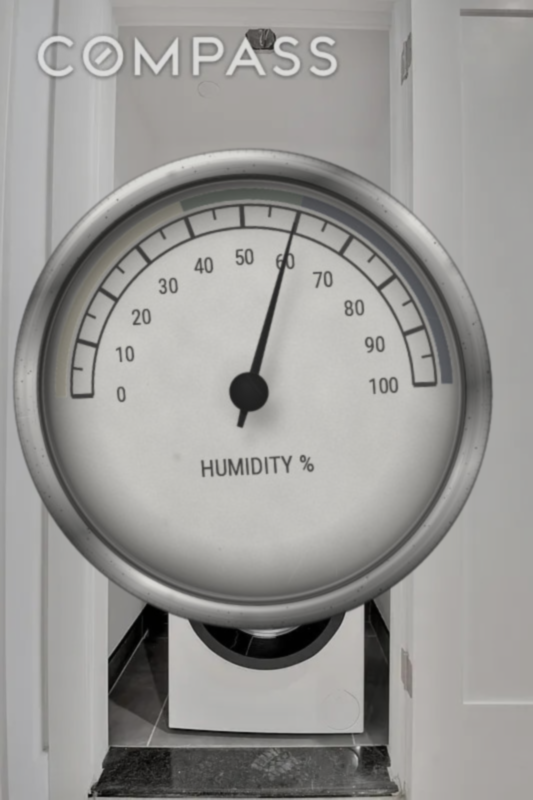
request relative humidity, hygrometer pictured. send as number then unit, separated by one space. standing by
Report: 60 %
